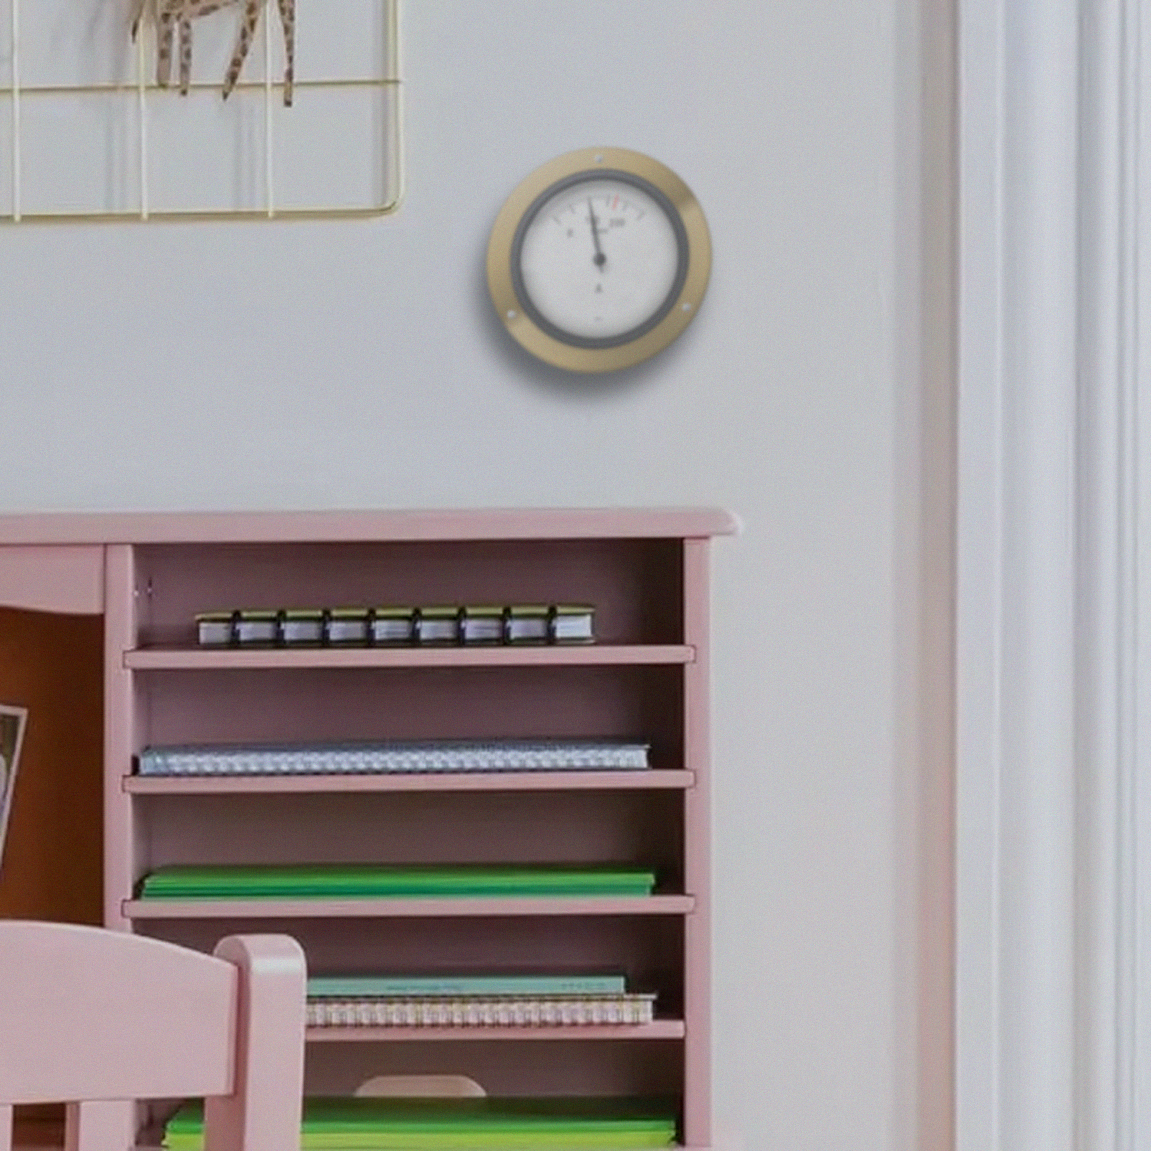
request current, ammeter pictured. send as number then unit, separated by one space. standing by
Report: 100 A
